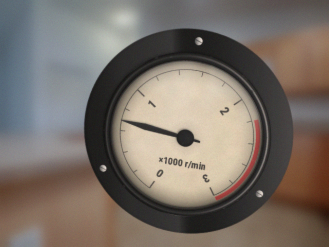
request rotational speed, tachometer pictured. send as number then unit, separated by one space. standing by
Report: 700 rpm
